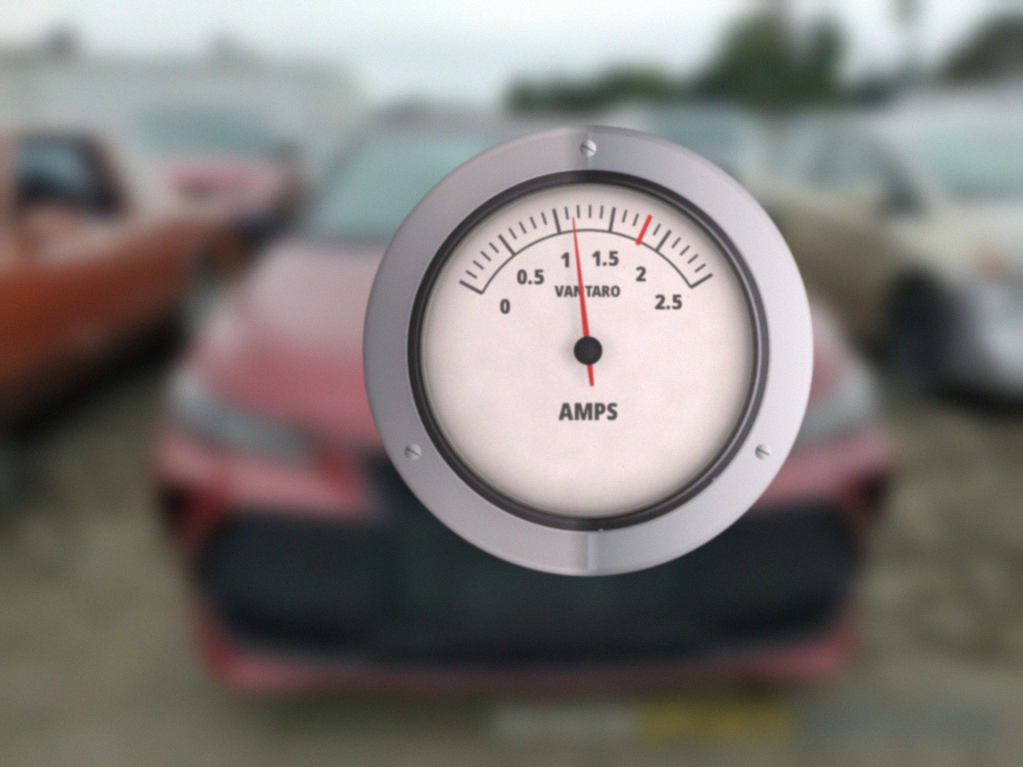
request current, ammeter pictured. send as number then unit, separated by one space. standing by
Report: 1.15 A
